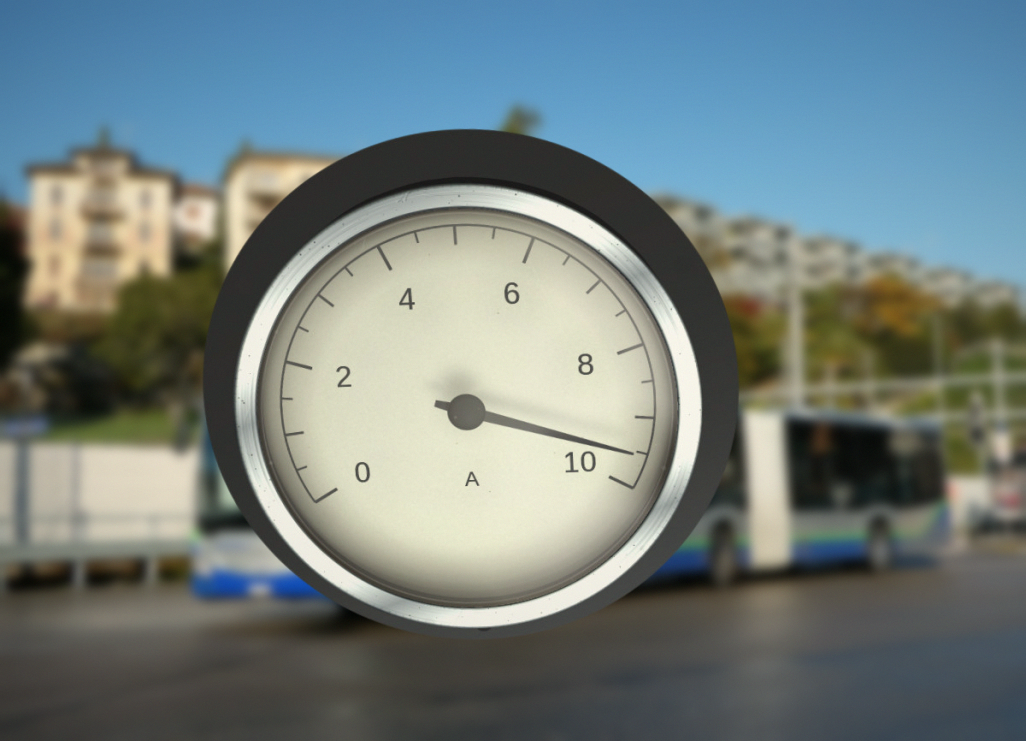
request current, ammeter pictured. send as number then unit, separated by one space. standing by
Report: 9.5 A
